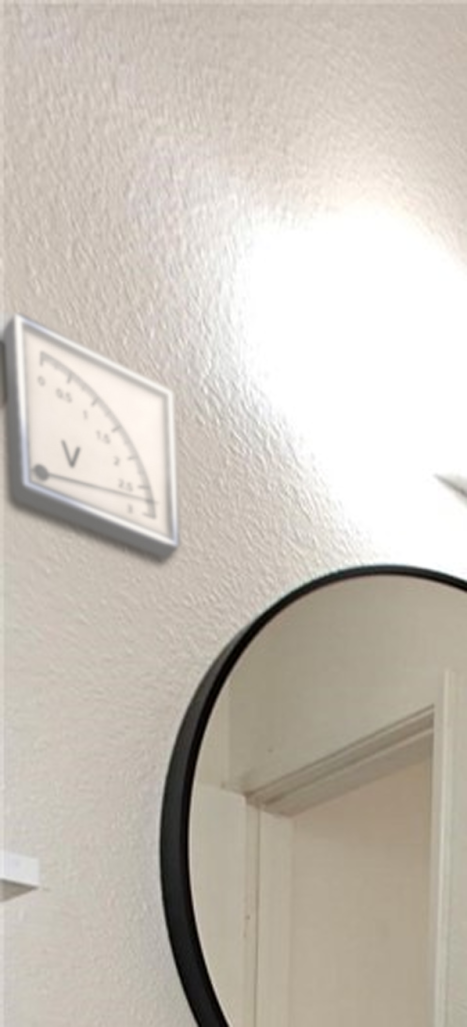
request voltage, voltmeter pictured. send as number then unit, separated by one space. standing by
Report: 2.75 V
